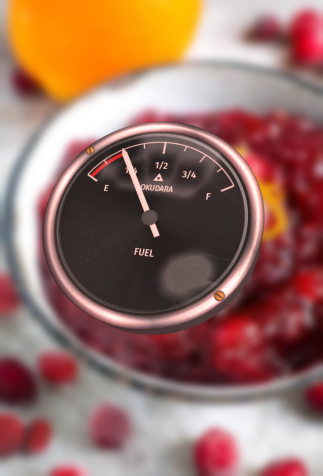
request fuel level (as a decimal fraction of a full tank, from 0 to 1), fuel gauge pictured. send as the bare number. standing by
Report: 0.25
